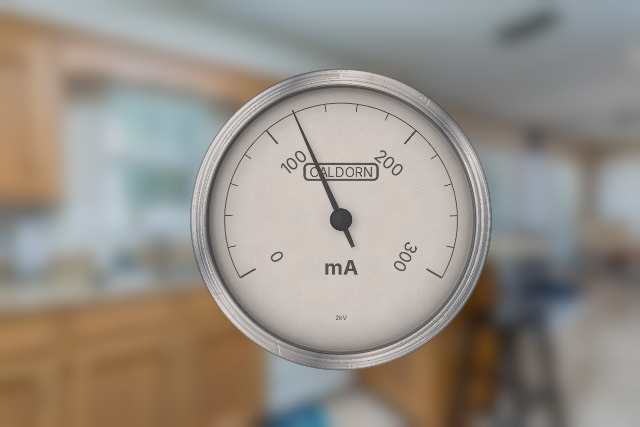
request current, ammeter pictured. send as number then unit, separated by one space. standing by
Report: 120 mA
